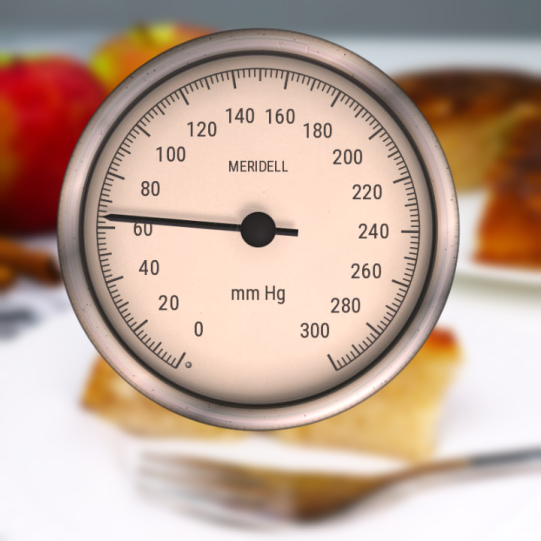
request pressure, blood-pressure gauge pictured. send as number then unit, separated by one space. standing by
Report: 64 mmHg
